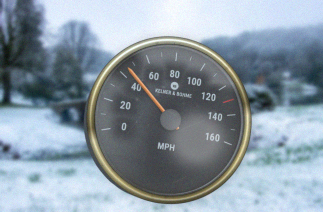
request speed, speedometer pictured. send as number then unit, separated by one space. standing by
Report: 45 mph
